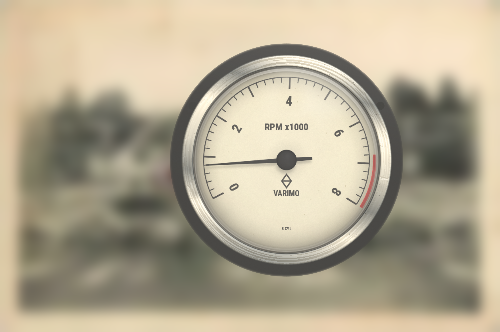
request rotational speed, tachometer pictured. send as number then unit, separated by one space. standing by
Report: 800 rpm
